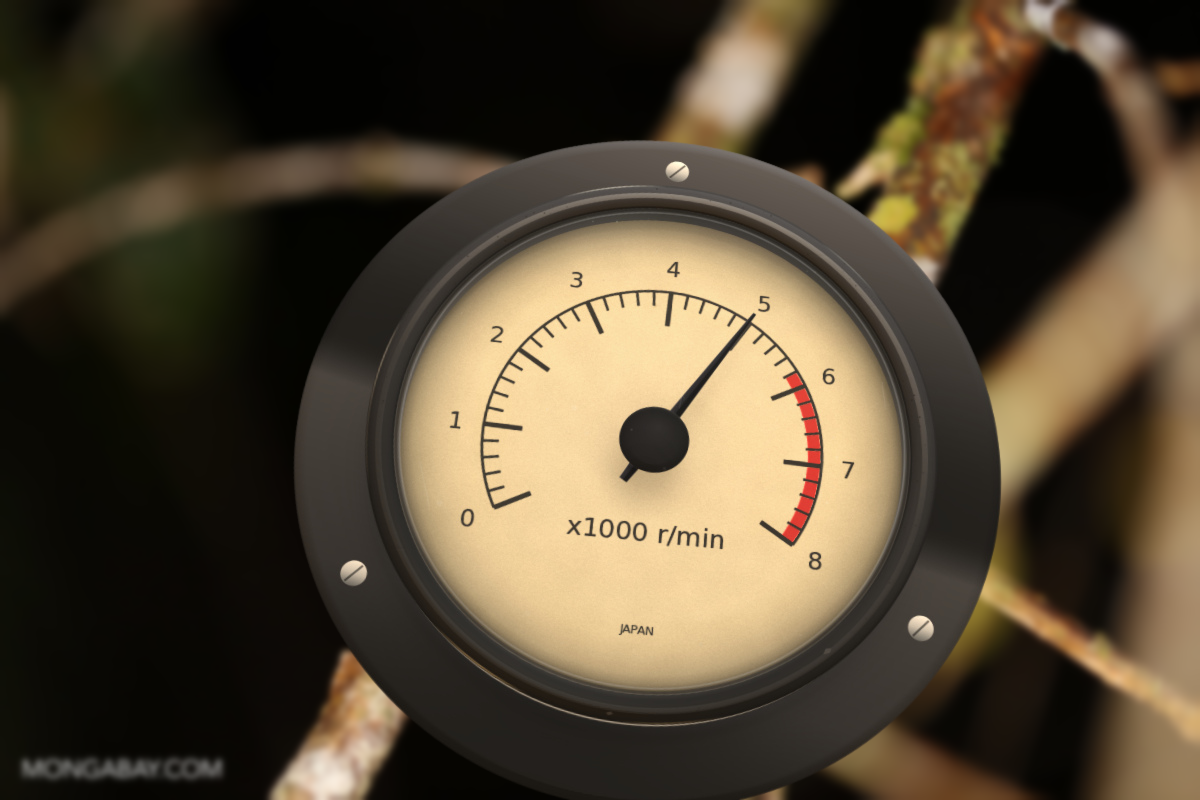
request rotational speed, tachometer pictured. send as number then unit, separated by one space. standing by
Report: 5000 rpm
